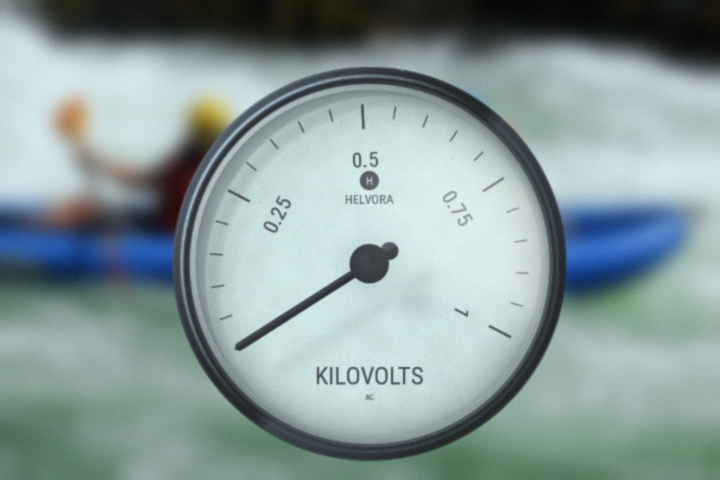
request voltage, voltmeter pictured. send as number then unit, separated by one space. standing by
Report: 0 kV
